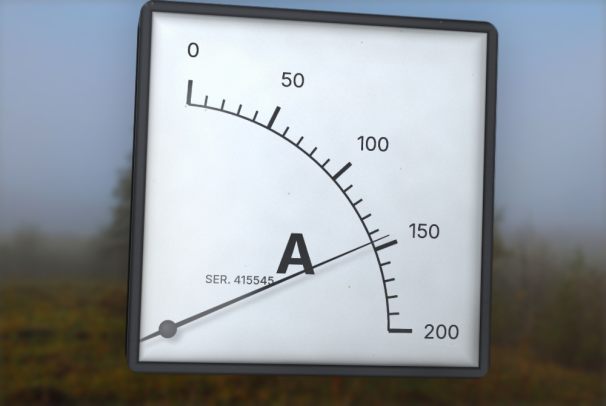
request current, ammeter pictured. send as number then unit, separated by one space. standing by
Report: 145 A
